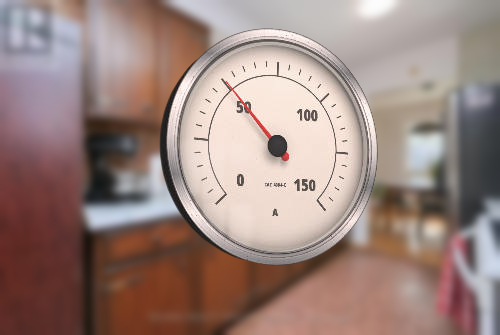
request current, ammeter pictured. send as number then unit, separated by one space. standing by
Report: 50 A
